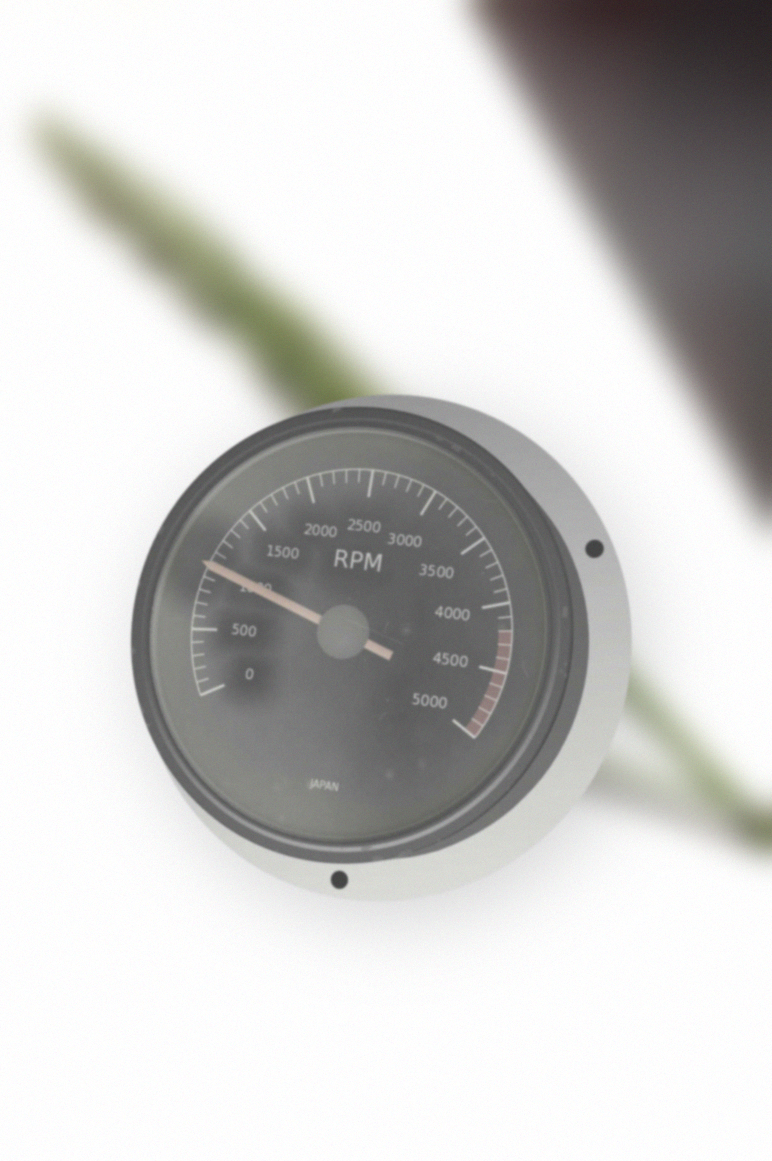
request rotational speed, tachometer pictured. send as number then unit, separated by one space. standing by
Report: 1000 rpm
